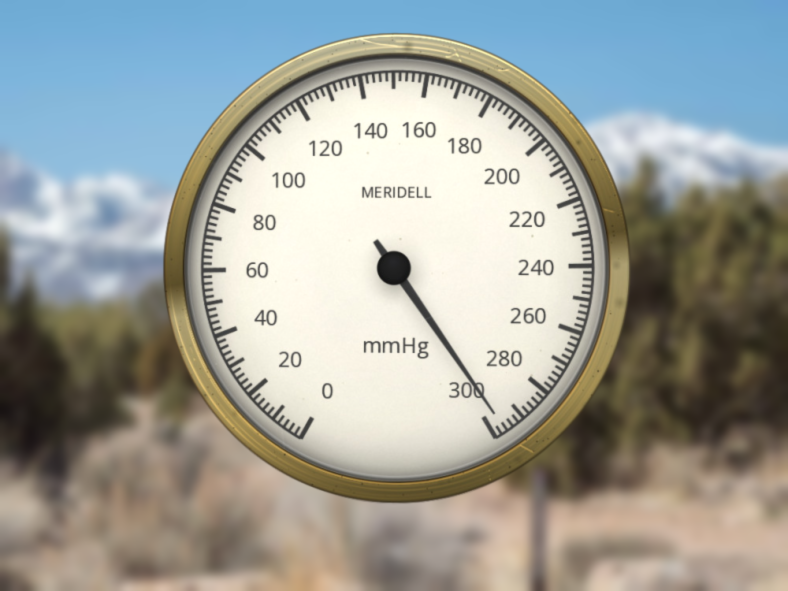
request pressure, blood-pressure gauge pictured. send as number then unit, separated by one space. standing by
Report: 296 mmHg
